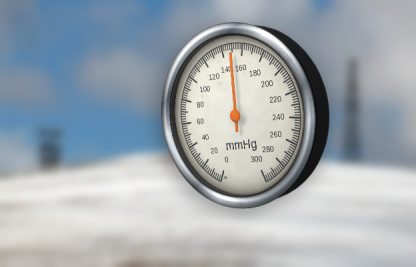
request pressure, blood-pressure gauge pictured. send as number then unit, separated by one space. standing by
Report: 150 mmHg
